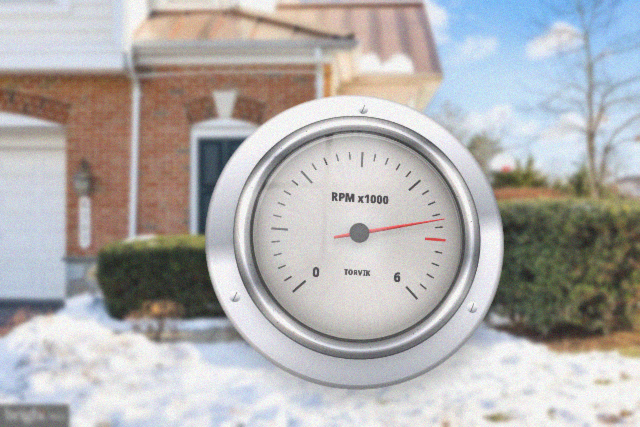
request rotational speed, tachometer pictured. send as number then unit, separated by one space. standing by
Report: 4700 rpm
